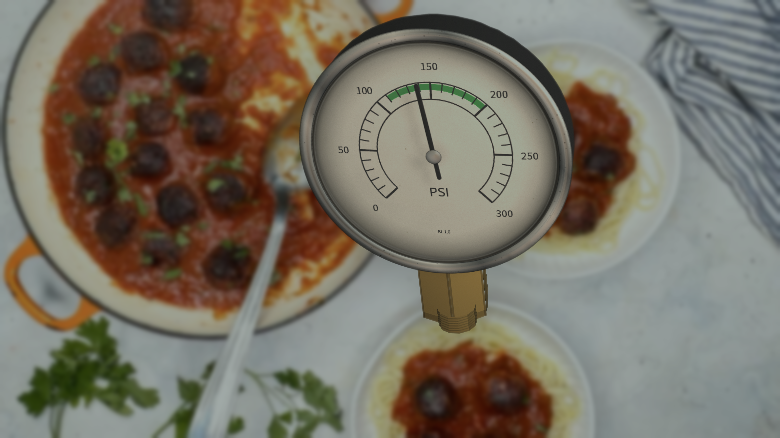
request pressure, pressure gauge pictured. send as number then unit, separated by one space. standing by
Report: 140 psi
